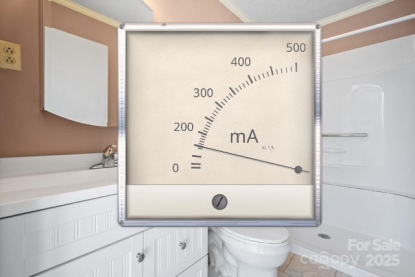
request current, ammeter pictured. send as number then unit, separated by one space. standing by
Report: 150 mA
